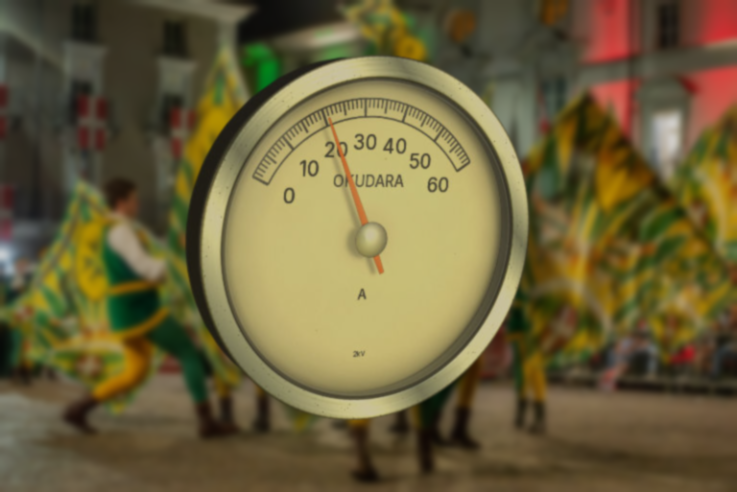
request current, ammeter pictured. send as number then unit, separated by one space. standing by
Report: 20 A
